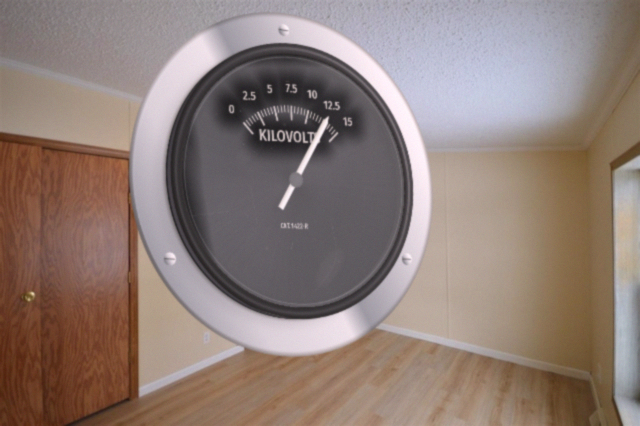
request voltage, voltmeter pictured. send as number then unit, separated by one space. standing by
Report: 12.5 kV
